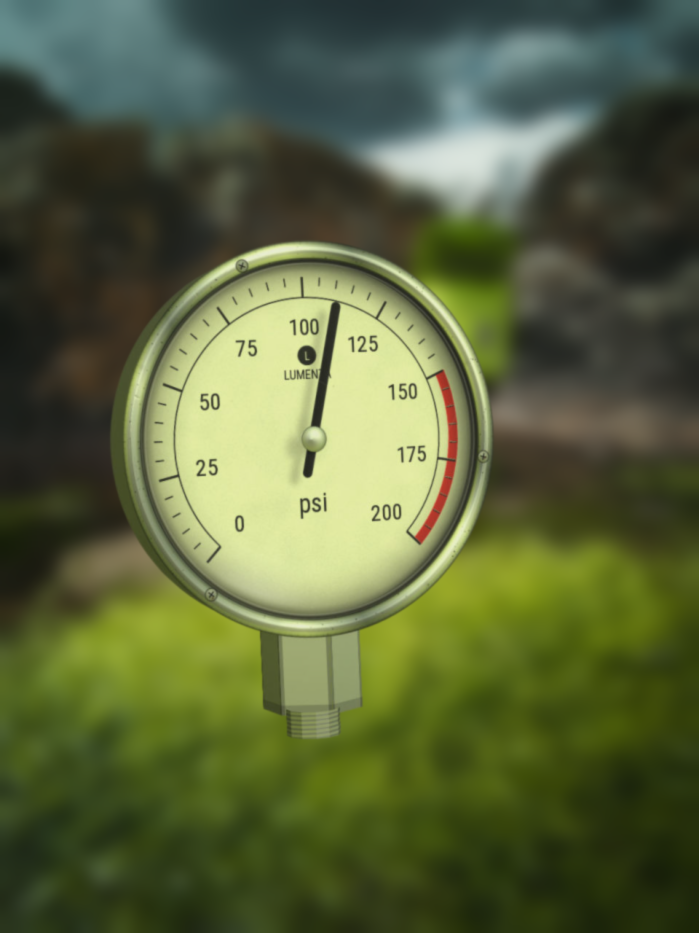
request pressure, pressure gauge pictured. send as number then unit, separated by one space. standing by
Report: 110 psi
